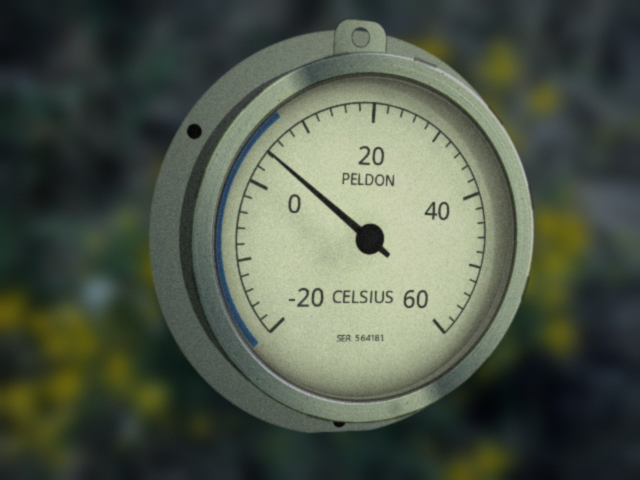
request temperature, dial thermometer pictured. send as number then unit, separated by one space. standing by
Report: 4 °C
